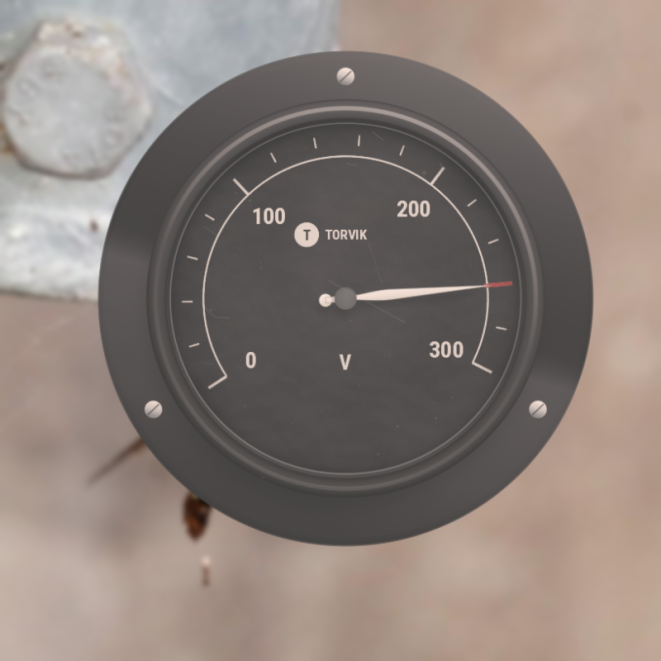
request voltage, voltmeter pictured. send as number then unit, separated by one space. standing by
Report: 260 V
